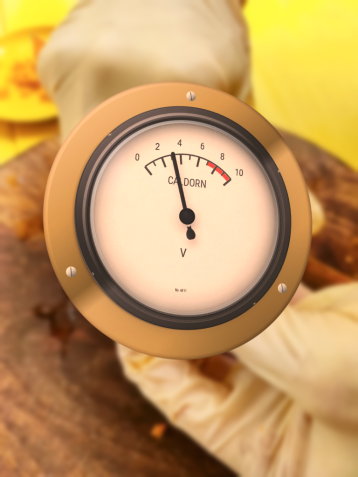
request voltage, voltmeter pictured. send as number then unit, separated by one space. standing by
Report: 3 V
